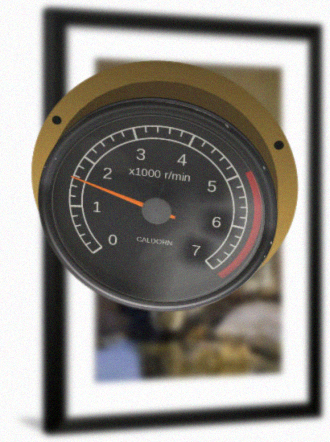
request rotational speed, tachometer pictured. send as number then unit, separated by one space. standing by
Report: 1600 rpm
